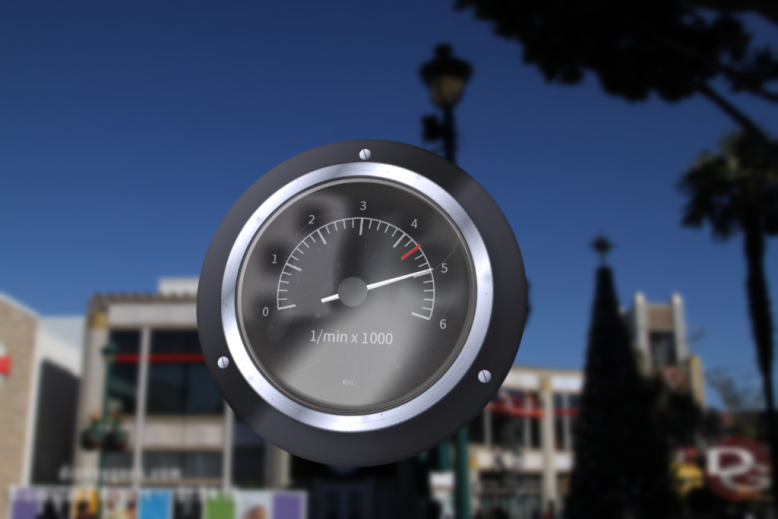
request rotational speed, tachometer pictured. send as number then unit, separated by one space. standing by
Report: 5000 rpm
